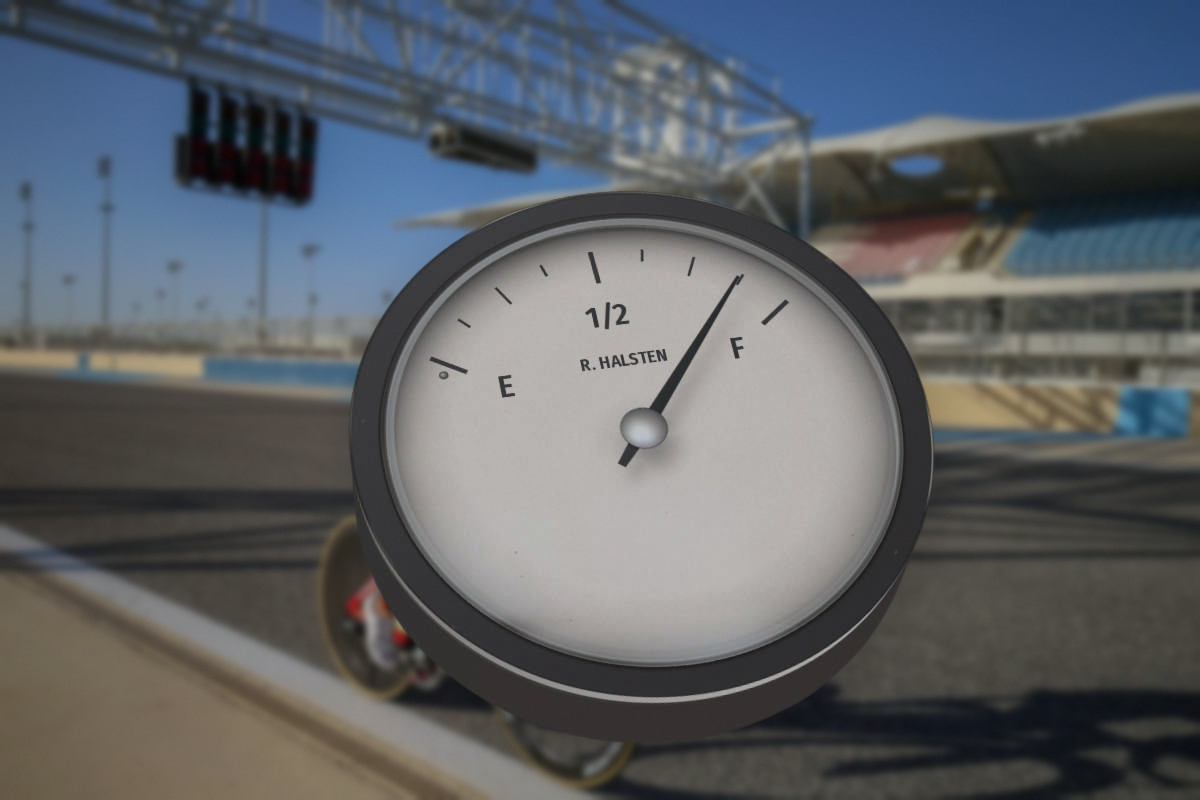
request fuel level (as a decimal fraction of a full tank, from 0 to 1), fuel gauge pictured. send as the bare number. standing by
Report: 0.875
